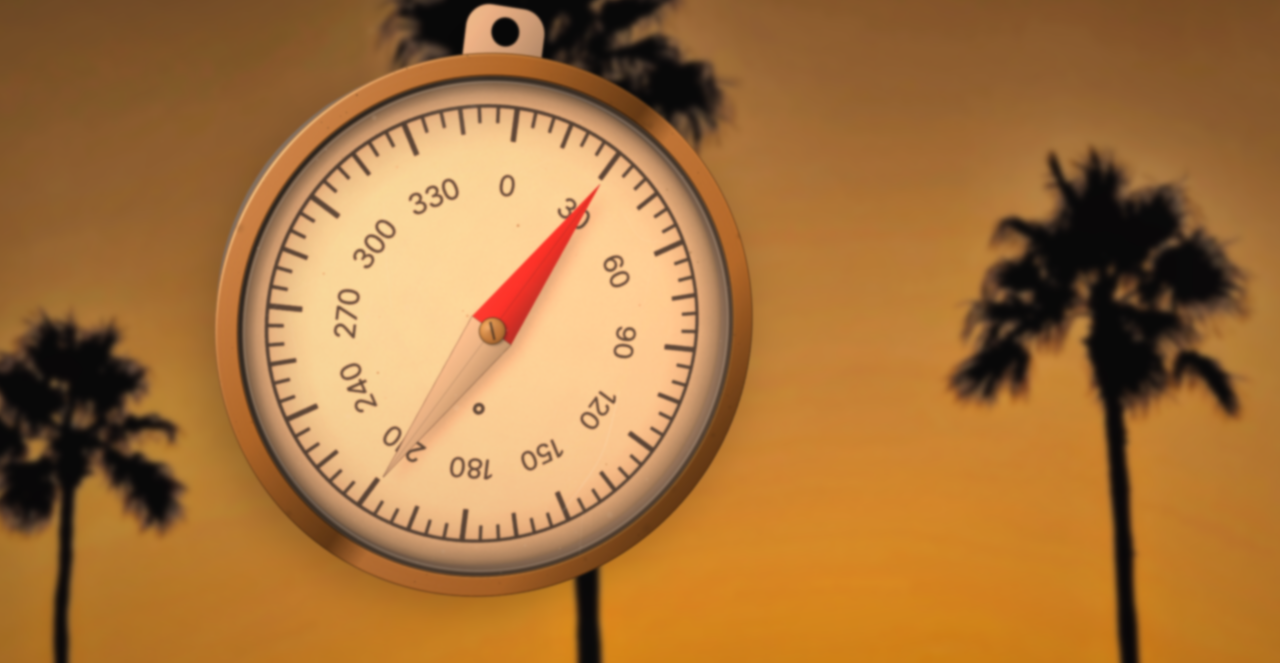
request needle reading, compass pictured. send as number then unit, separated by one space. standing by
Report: 30 °
